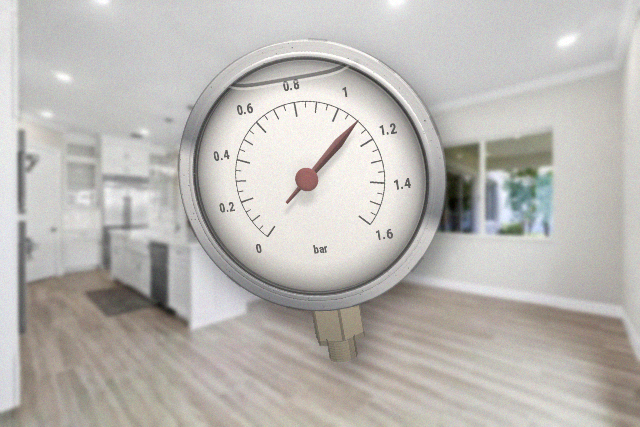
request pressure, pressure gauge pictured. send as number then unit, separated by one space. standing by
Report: 1.1 bar
